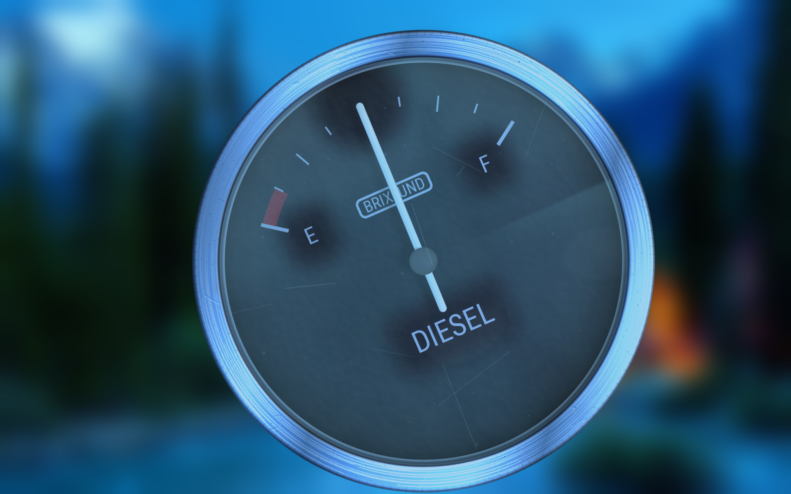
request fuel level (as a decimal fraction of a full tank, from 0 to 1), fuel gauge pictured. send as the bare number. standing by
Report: 0.5
